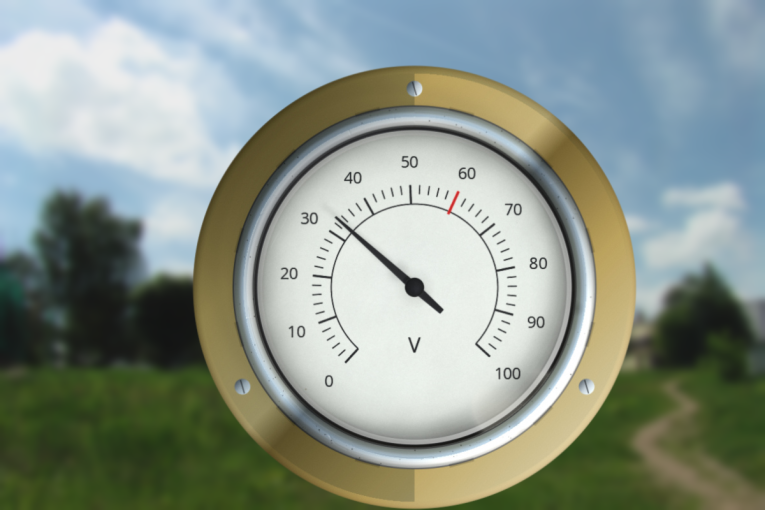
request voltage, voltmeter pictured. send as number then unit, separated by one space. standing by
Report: 33 V
